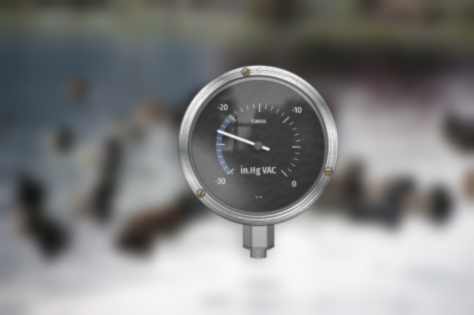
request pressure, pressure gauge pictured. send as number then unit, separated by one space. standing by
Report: -23 inHg
